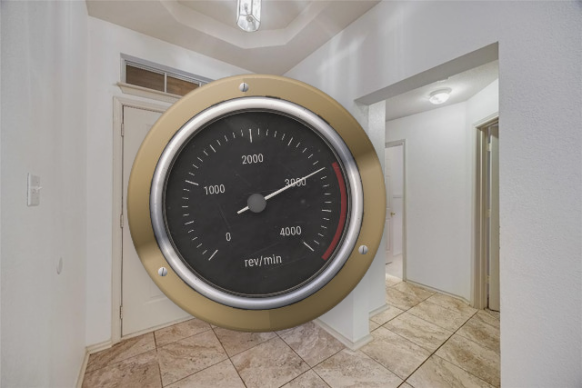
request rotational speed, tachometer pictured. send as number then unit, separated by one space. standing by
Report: 3000 rpm
